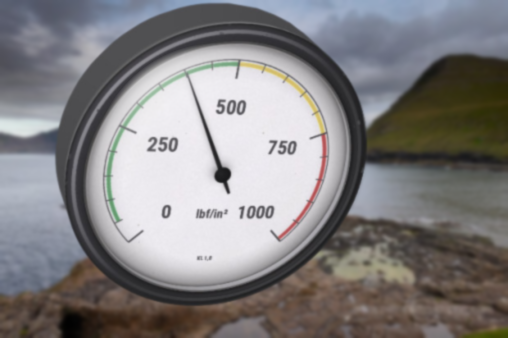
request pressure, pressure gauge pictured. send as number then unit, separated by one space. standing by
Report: 400 psi
